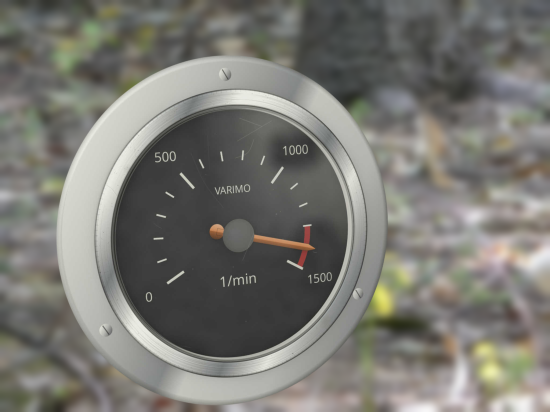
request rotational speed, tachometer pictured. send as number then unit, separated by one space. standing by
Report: 1400 rpm
